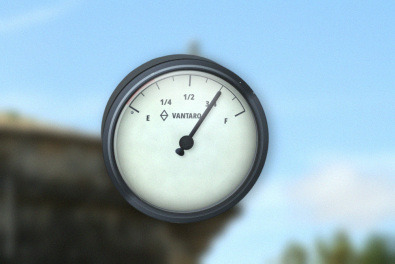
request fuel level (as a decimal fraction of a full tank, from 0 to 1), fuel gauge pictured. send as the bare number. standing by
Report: 0.75
